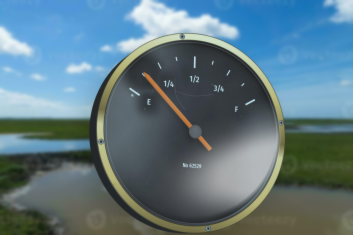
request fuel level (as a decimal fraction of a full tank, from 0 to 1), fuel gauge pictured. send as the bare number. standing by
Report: 0.125
